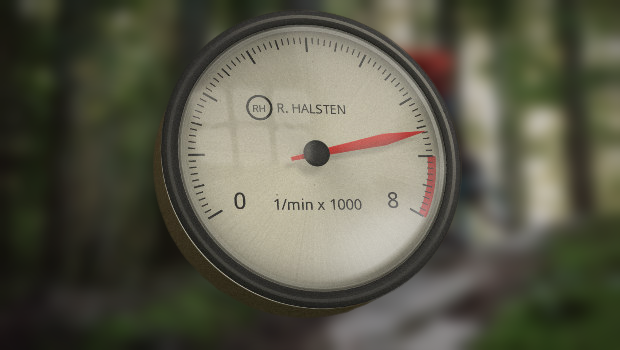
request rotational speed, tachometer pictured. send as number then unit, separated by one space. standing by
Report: 6600 rpm
